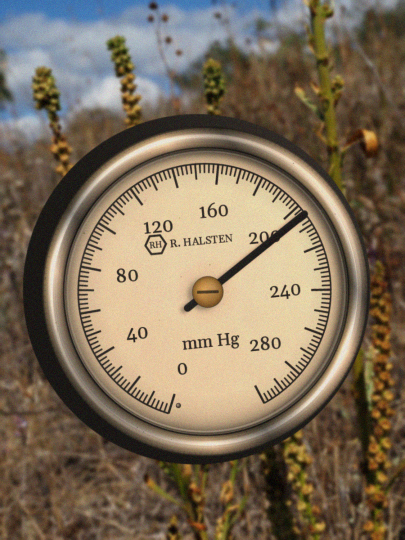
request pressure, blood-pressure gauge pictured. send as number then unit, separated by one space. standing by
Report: 204 mmHg
